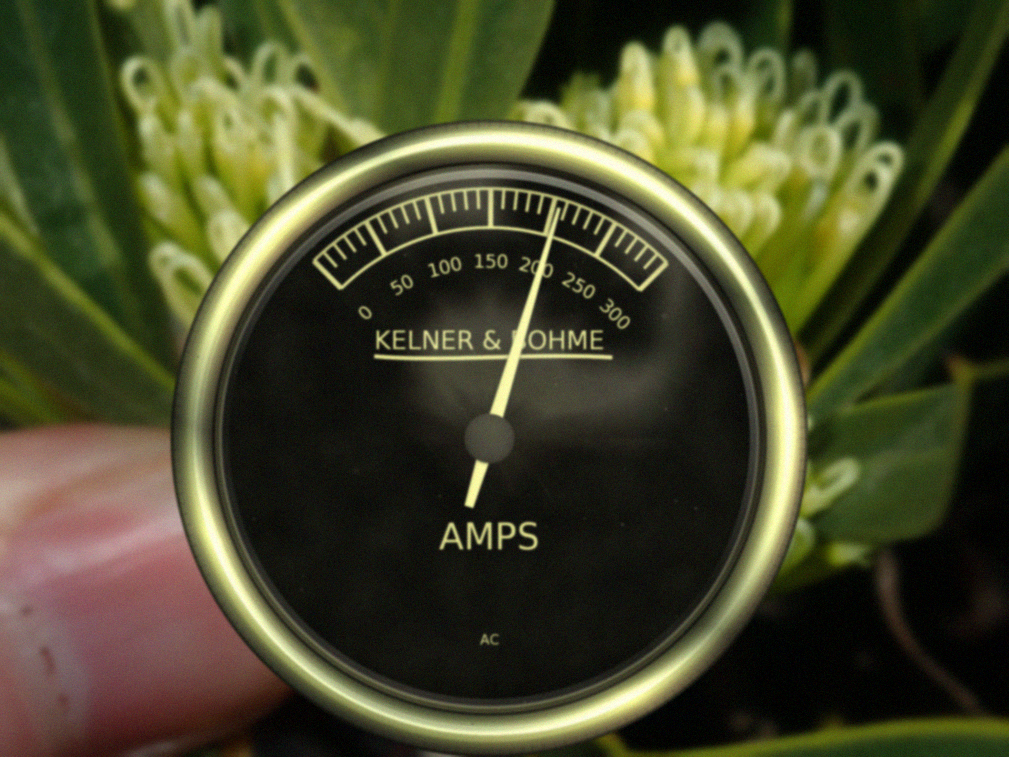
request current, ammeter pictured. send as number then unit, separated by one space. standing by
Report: 205 A
